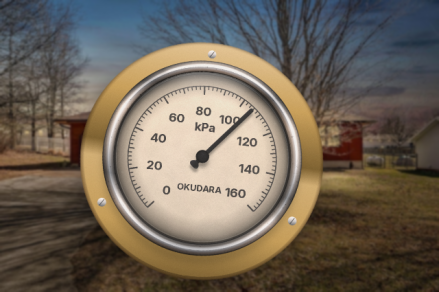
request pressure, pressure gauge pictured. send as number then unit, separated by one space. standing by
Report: 106 kPa
